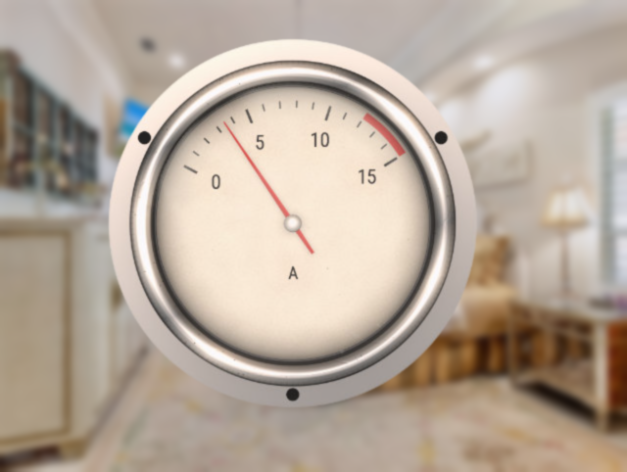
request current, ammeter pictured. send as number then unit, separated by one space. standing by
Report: 3.5 A
